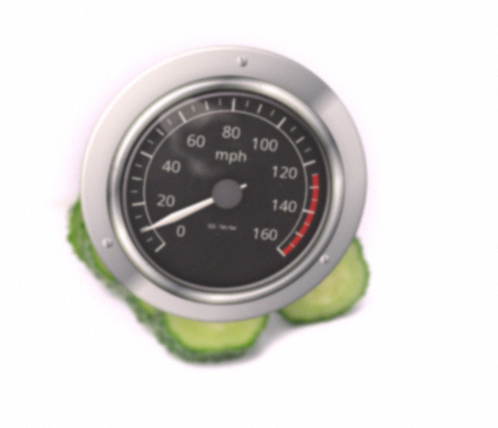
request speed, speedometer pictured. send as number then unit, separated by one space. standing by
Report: 10 mph
